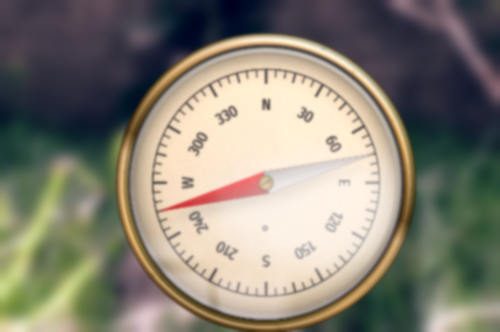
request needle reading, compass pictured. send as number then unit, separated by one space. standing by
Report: 255 °
